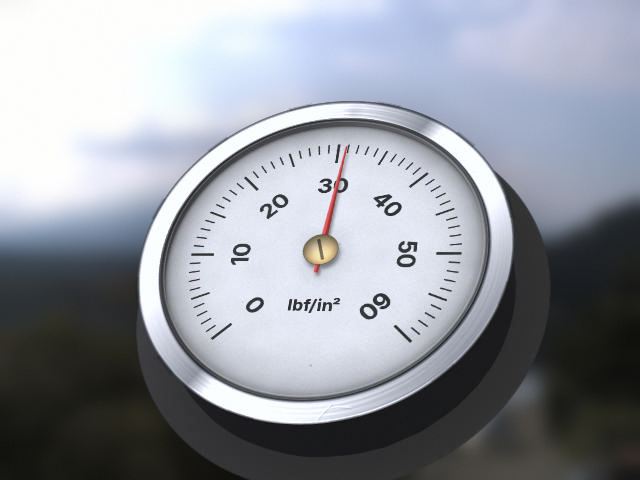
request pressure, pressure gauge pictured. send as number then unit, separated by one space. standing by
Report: 31 psi
